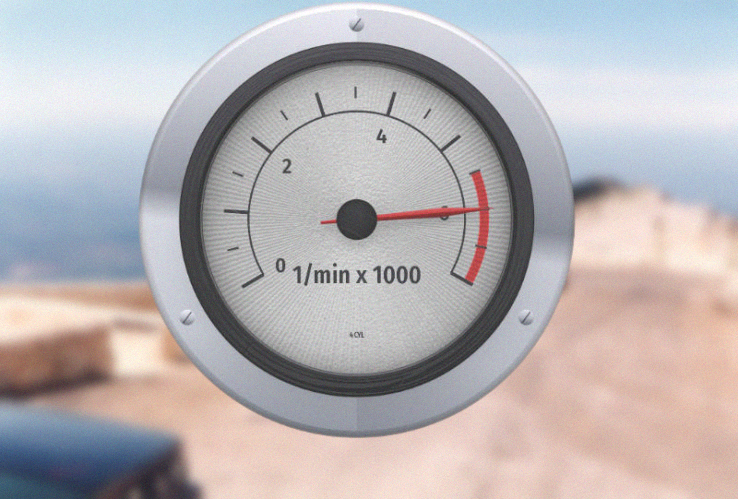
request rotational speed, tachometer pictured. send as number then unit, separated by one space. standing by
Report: 6000 rpm
